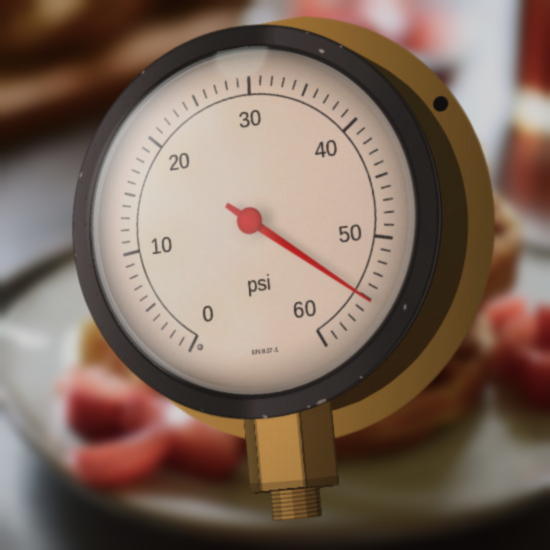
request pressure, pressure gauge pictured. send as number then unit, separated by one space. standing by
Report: 55 psi
